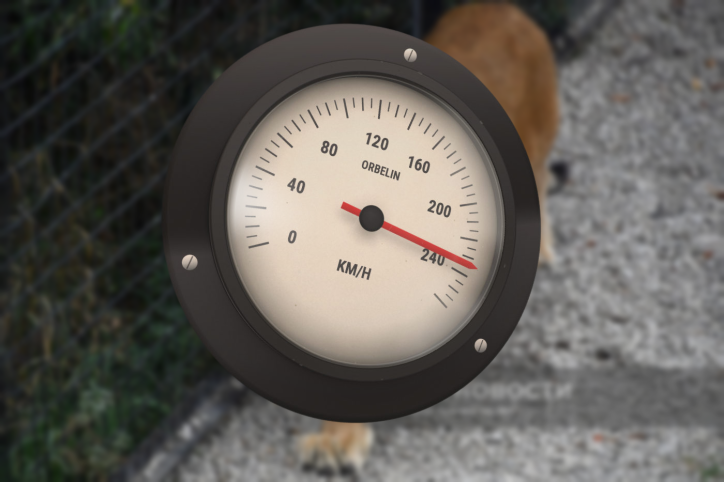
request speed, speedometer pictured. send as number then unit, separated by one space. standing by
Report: 235 km/h
